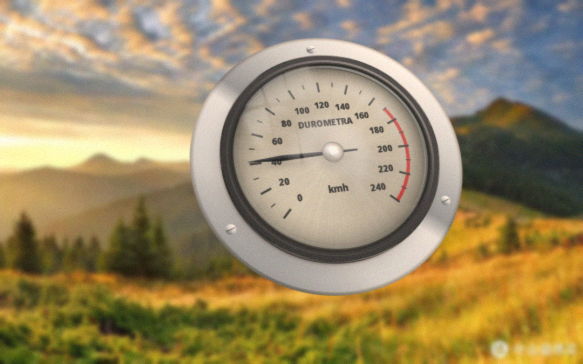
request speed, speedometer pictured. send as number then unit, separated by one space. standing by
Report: 40 km/h
